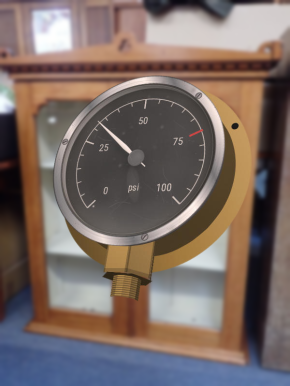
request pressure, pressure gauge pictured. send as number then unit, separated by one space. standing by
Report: 32.5 psi
